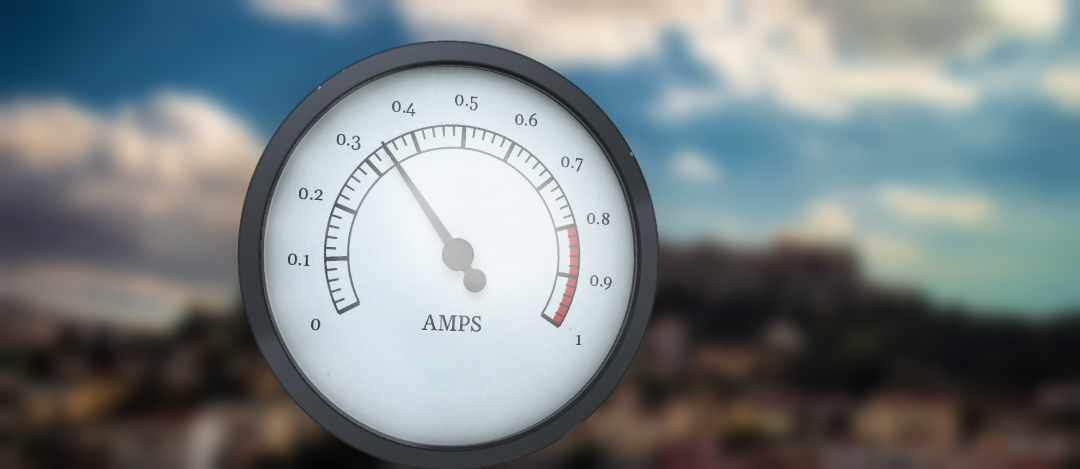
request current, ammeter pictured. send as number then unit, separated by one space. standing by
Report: 0.34 A
